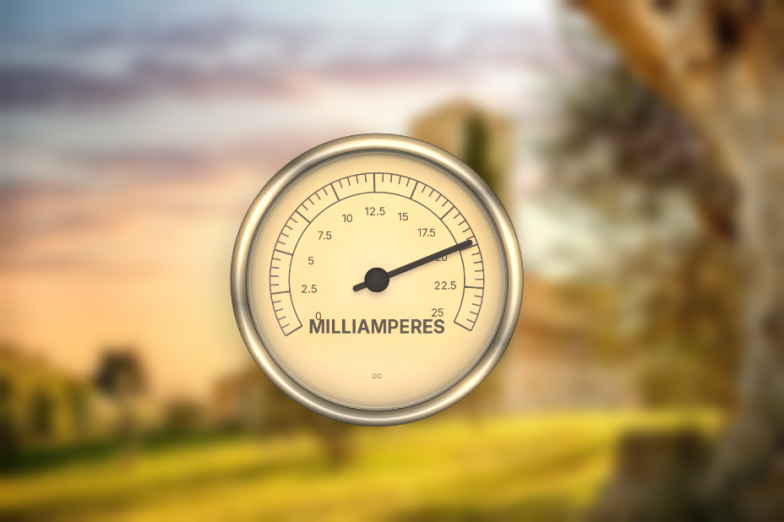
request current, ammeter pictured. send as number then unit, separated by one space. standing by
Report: 19.75 mA
